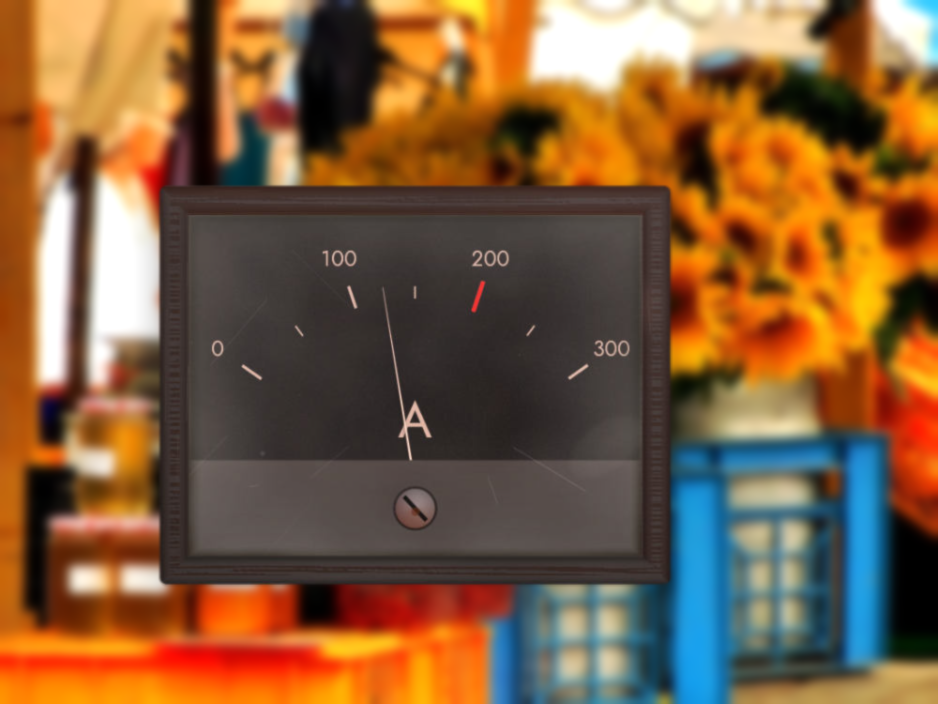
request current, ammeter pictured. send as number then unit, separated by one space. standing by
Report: 125 A
